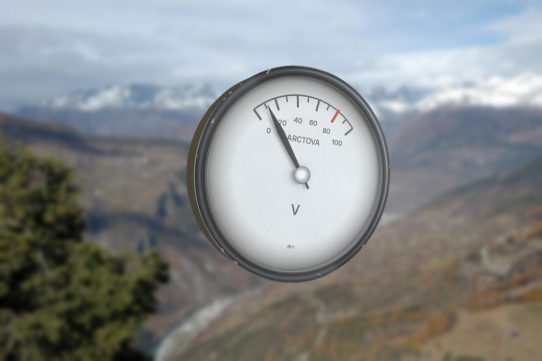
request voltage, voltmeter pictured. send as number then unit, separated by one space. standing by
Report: 10 V
